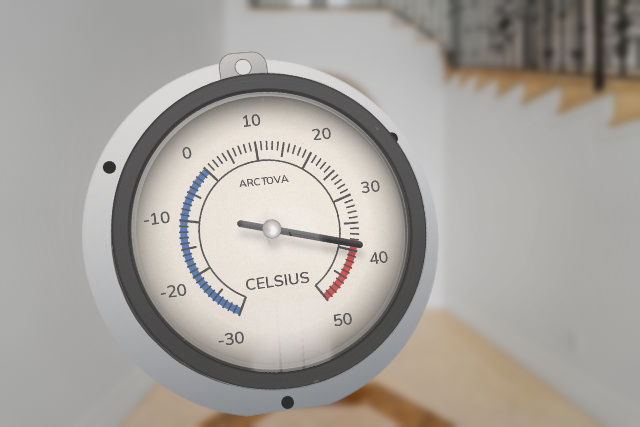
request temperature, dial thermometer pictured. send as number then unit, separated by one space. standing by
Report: 39 °C
